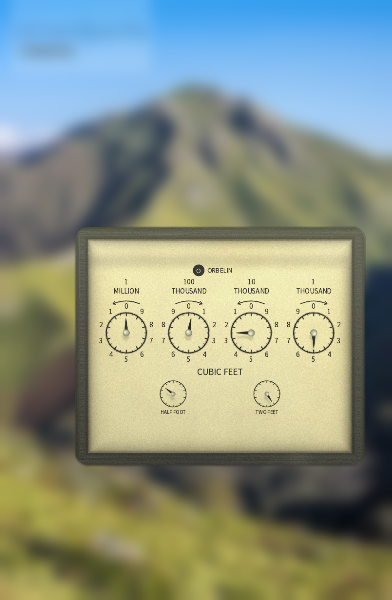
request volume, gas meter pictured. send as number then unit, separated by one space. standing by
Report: 2500 ft³
